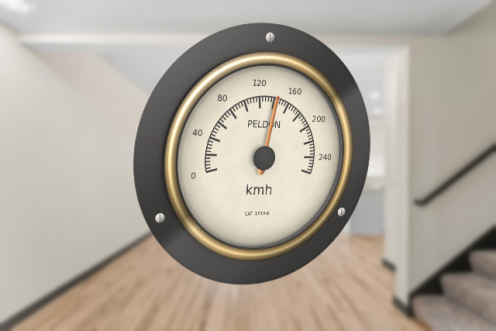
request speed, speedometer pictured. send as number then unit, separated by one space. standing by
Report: 140 km/h
